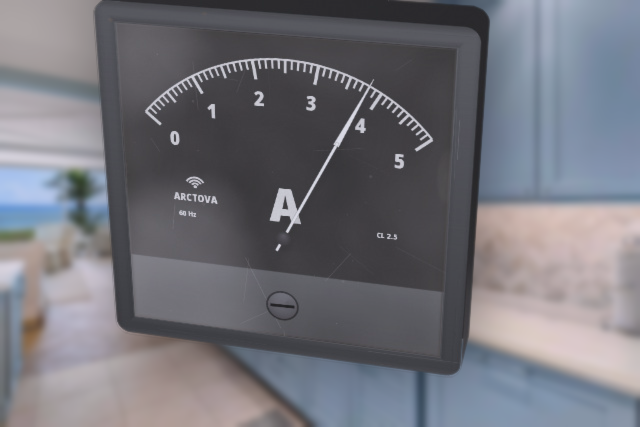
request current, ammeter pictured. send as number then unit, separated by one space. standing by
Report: 3.8 A
